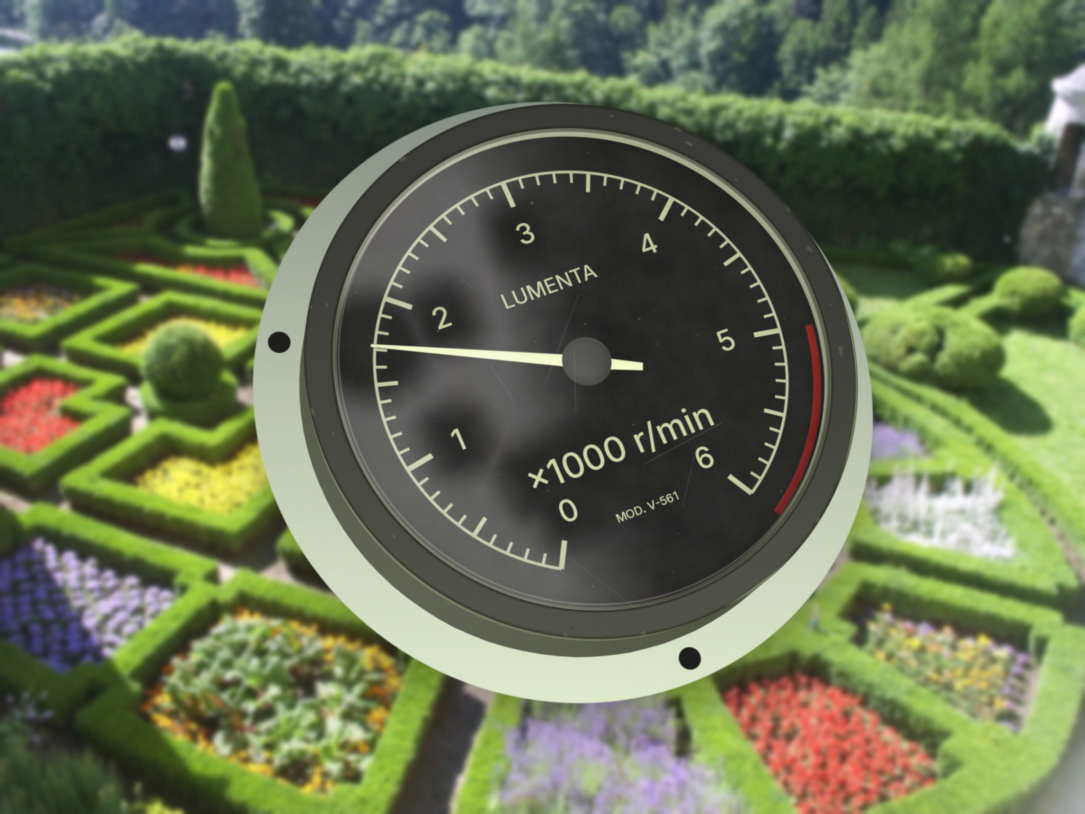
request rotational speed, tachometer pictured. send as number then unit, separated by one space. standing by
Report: 1700 rpm
